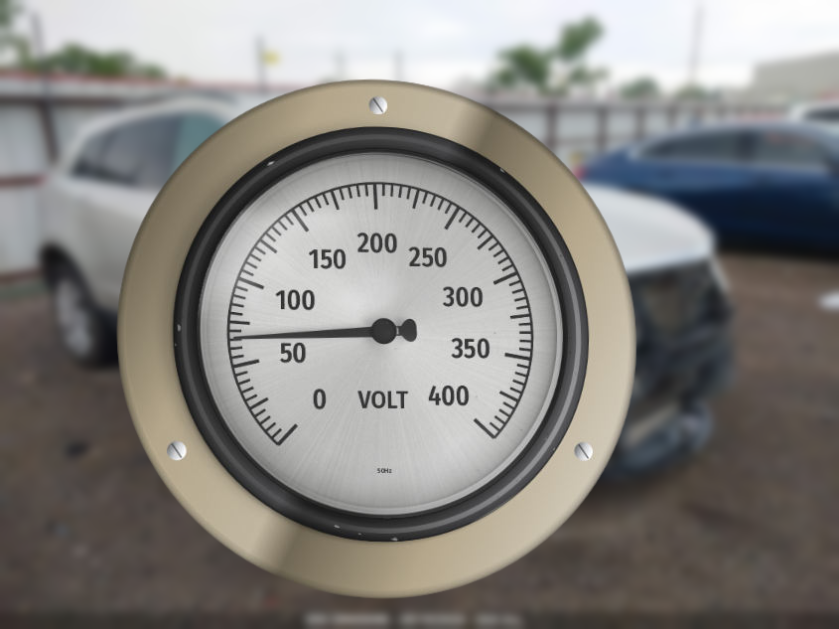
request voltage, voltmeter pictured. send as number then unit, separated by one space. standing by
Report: 65 V
